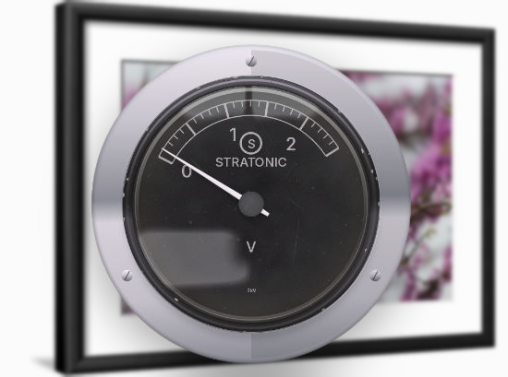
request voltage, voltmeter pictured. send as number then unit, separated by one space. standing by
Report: 0.1 V
